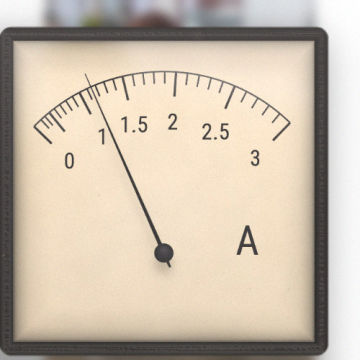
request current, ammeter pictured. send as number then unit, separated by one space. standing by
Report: 1.15 A
